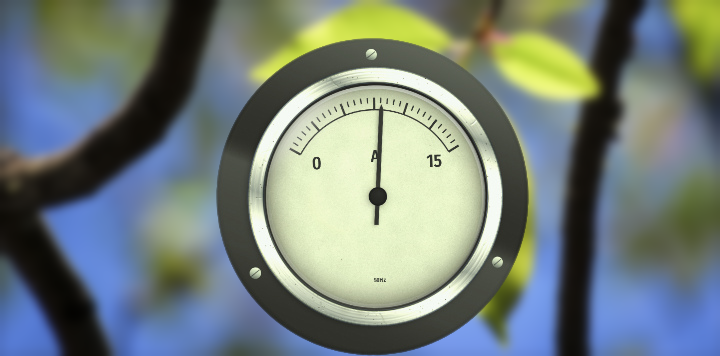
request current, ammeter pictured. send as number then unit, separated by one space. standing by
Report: 8 A
